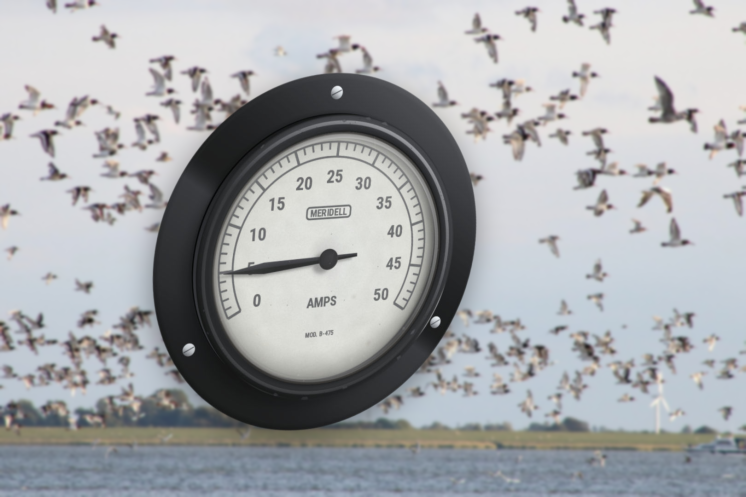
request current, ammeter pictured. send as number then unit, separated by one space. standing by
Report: 5 A
